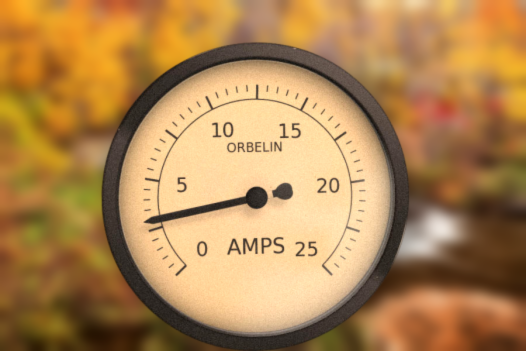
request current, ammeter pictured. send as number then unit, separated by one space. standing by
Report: 3 A
